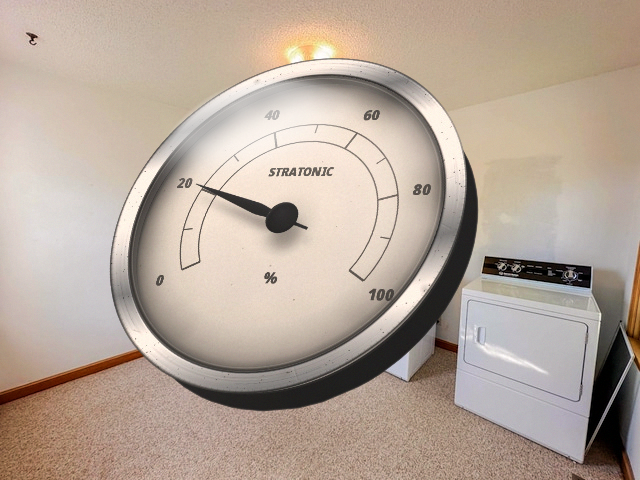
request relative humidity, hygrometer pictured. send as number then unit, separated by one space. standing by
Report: 20 %
